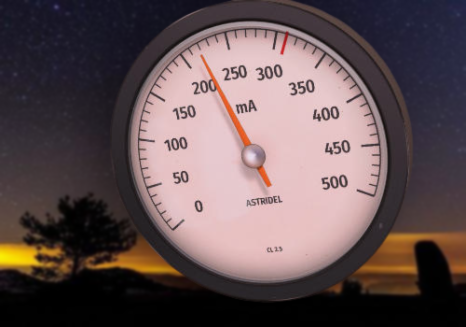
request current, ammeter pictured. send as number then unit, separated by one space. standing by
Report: 220 mA
